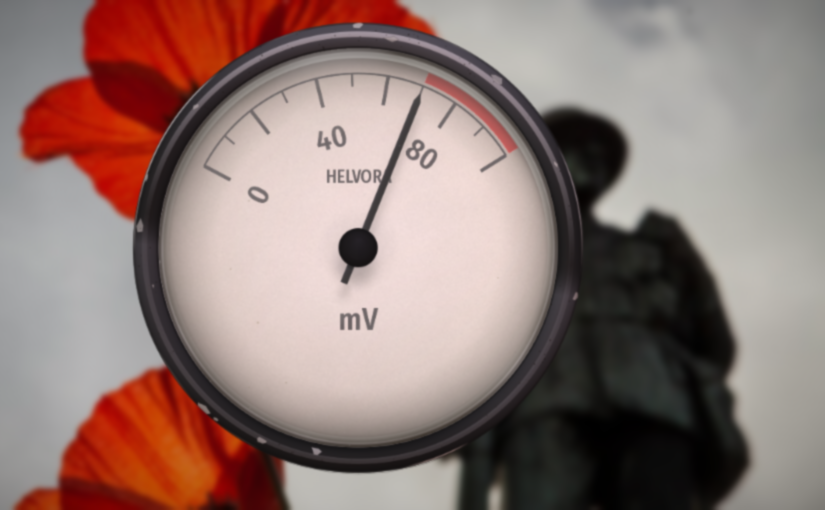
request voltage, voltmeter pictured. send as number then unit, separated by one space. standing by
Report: 70 mV
